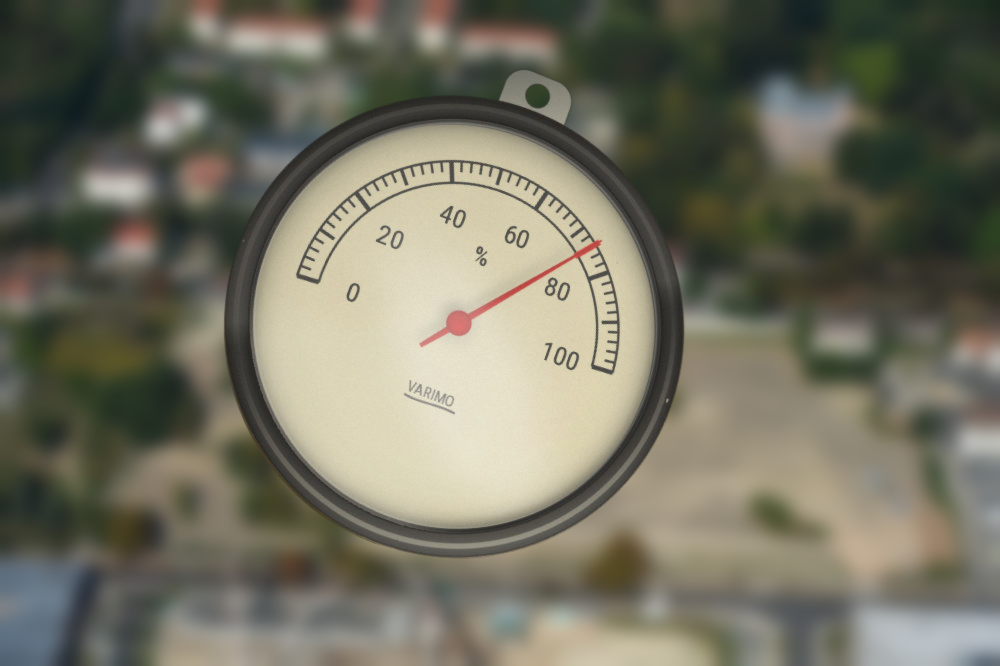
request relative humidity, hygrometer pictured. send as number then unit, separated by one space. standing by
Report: 74 %
